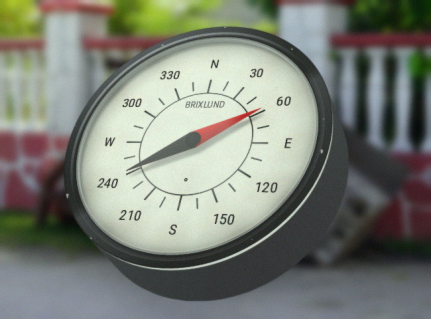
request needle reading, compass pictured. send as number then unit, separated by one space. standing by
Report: 60 °
